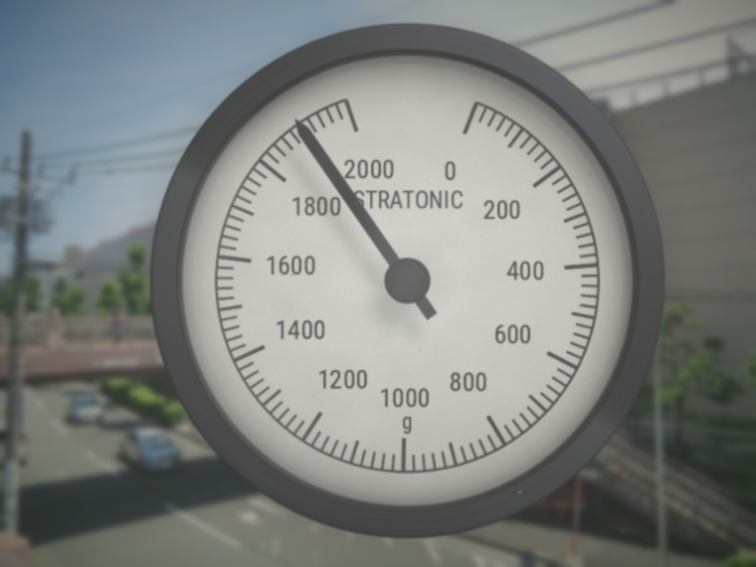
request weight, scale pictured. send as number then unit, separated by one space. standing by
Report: 1900 g
